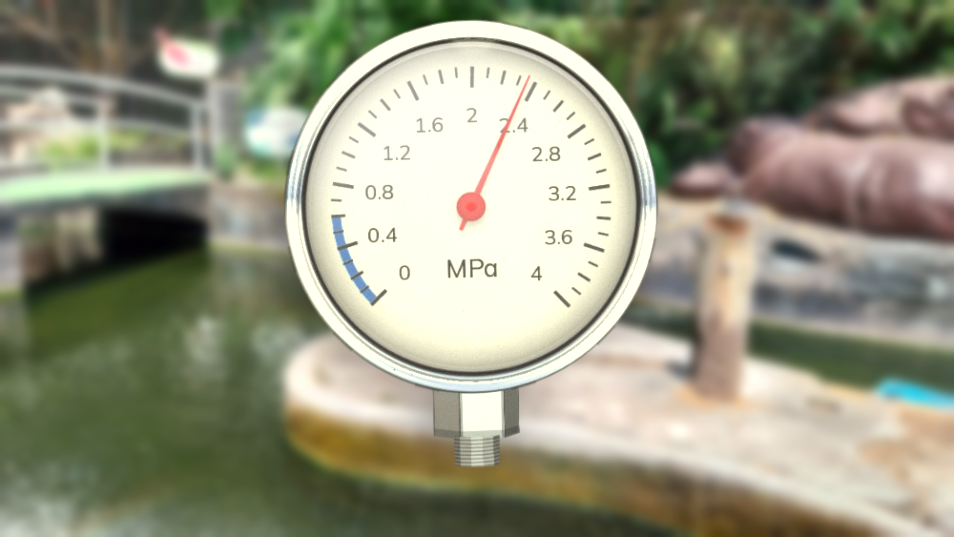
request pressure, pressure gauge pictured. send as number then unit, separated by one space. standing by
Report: 2.35 MPa
